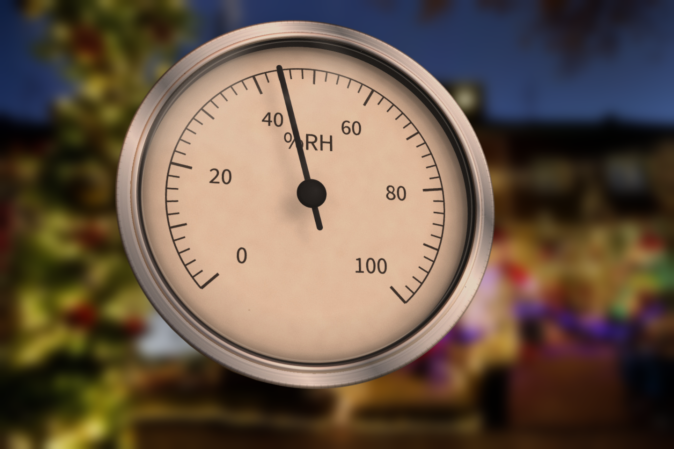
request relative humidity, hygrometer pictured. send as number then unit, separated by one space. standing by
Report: 44 %
